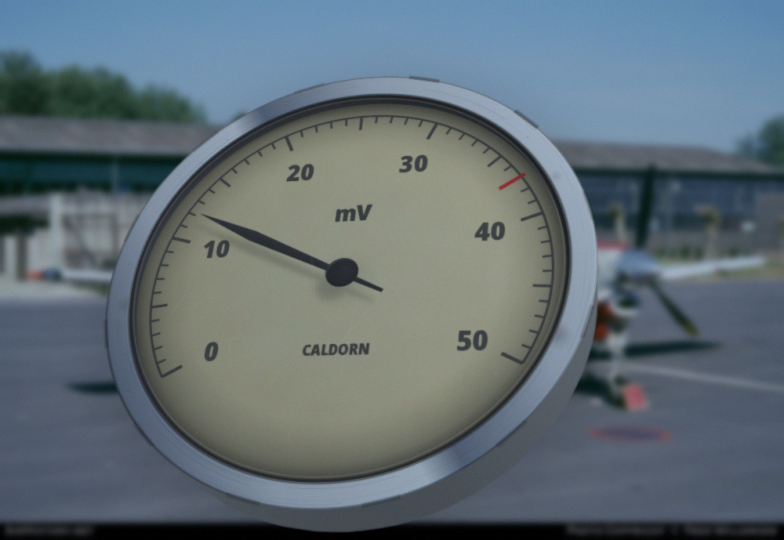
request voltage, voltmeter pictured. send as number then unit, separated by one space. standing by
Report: 12 mV
